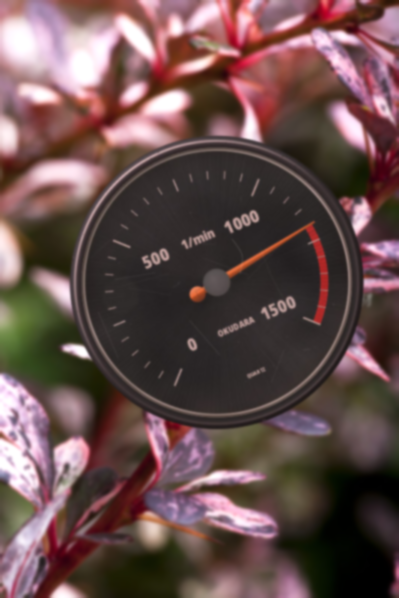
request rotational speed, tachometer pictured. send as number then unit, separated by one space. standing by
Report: 1200 rpm
